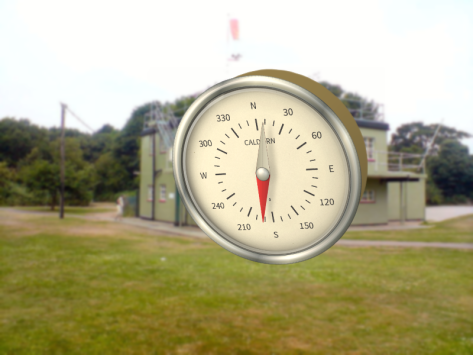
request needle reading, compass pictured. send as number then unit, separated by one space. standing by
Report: 190 °
